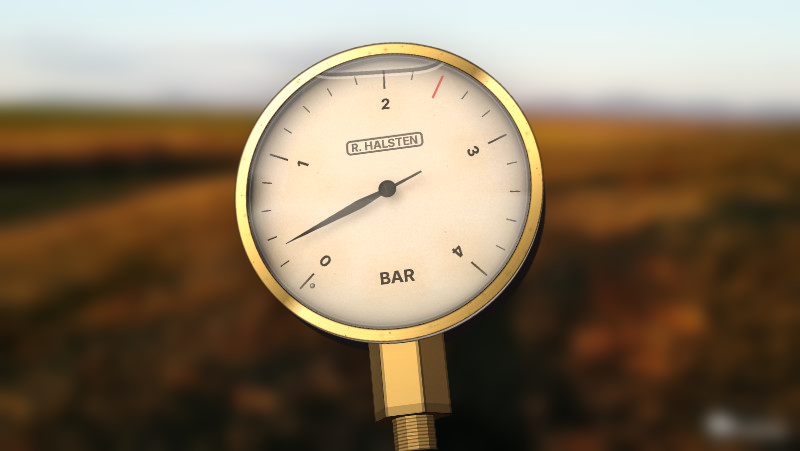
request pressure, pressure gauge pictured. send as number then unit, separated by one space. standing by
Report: 0.3 bar
